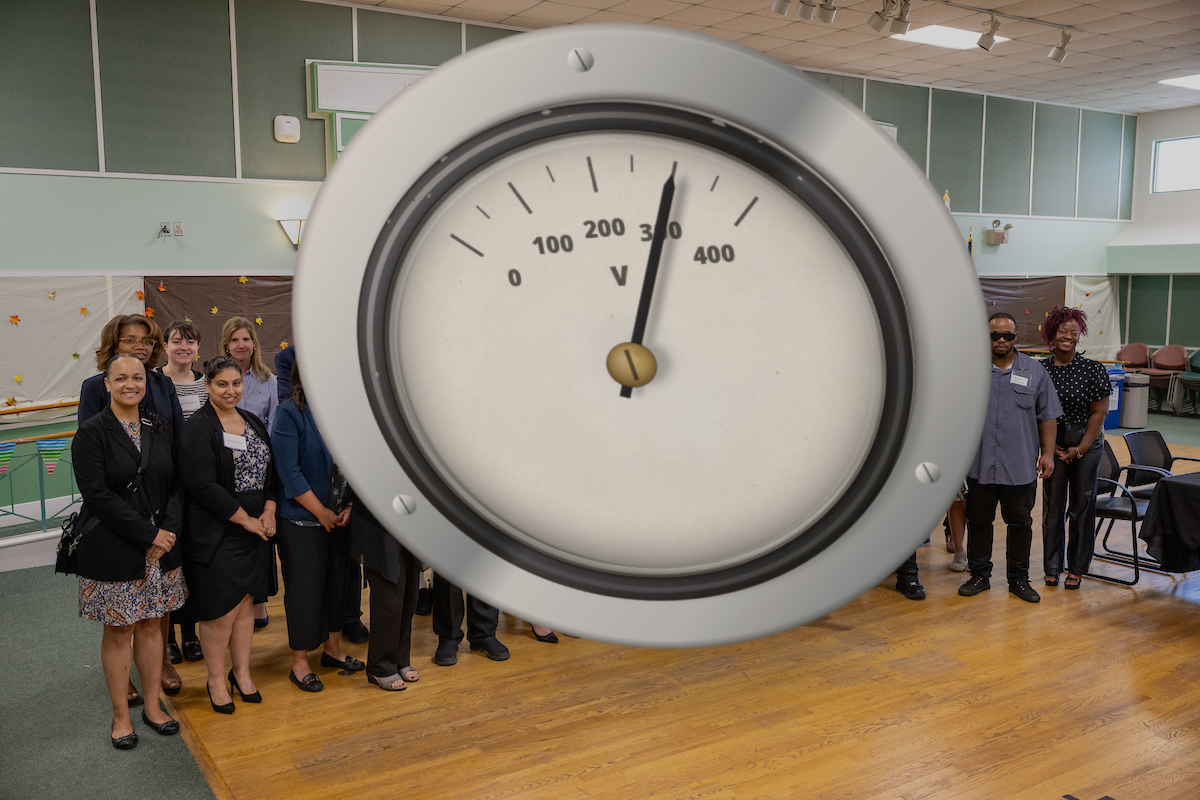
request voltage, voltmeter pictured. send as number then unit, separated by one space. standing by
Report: 300 V
